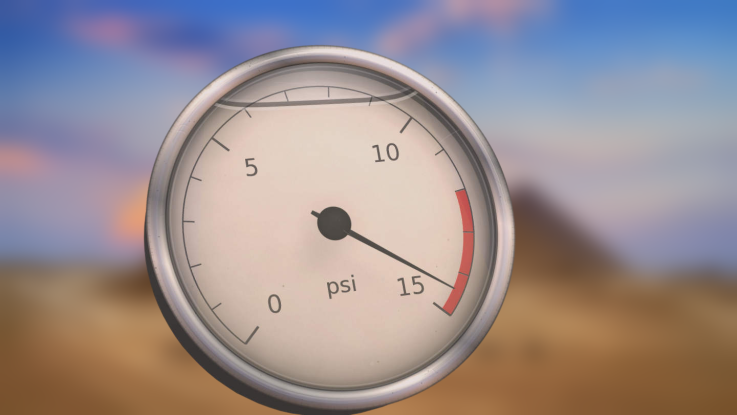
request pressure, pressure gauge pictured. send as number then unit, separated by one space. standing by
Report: 14.5 psi
